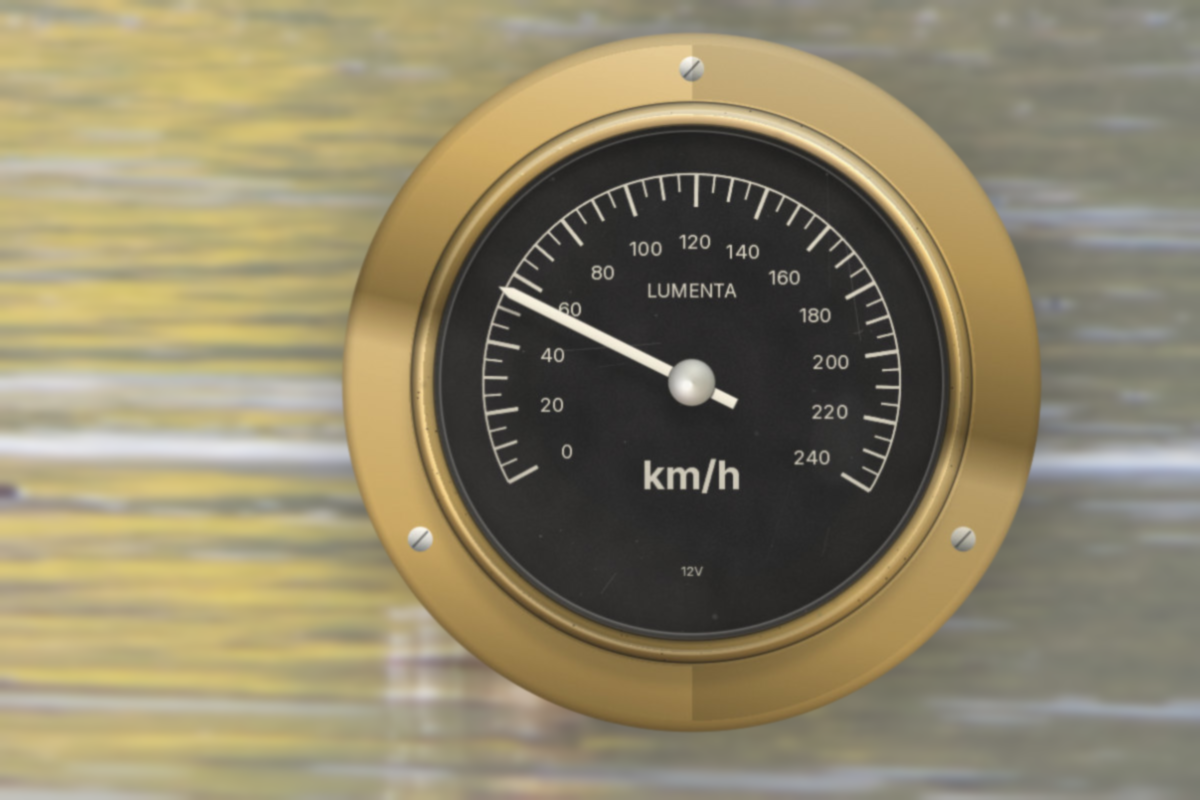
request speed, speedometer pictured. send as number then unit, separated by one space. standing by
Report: 55 km/h
